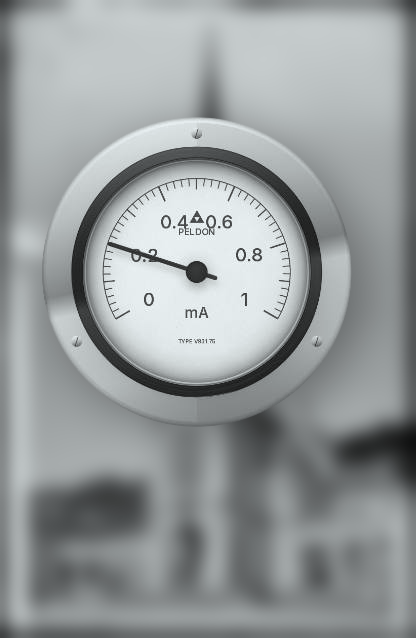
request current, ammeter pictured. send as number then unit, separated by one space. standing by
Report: 0.2 mA
